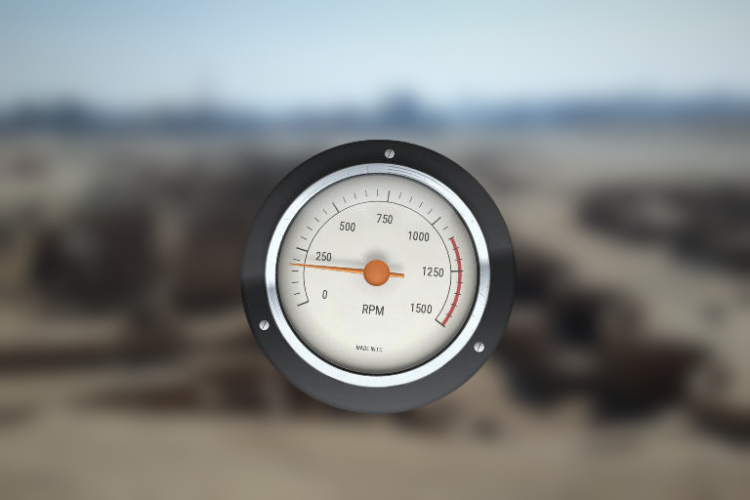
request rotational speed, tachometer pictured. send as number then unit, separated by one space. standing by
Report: 175 rpm
